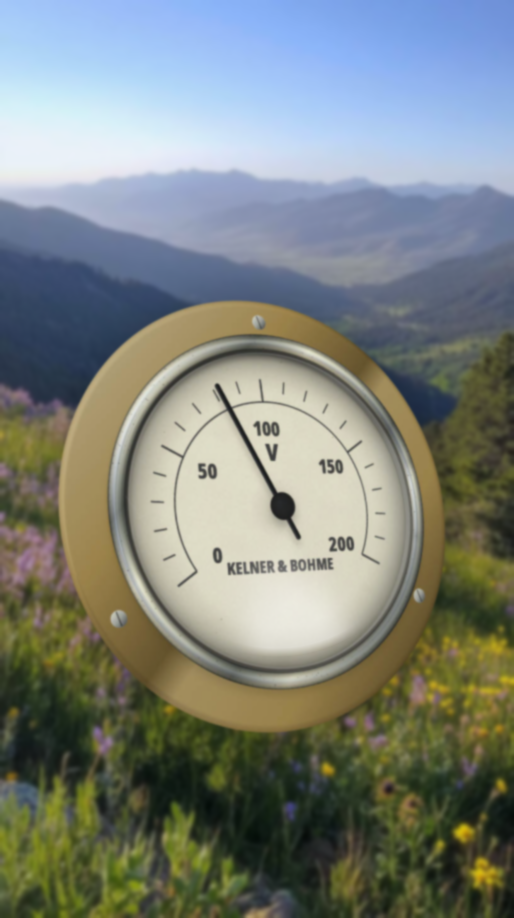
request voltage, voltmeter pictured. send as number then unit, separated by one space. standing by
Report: 80 V
